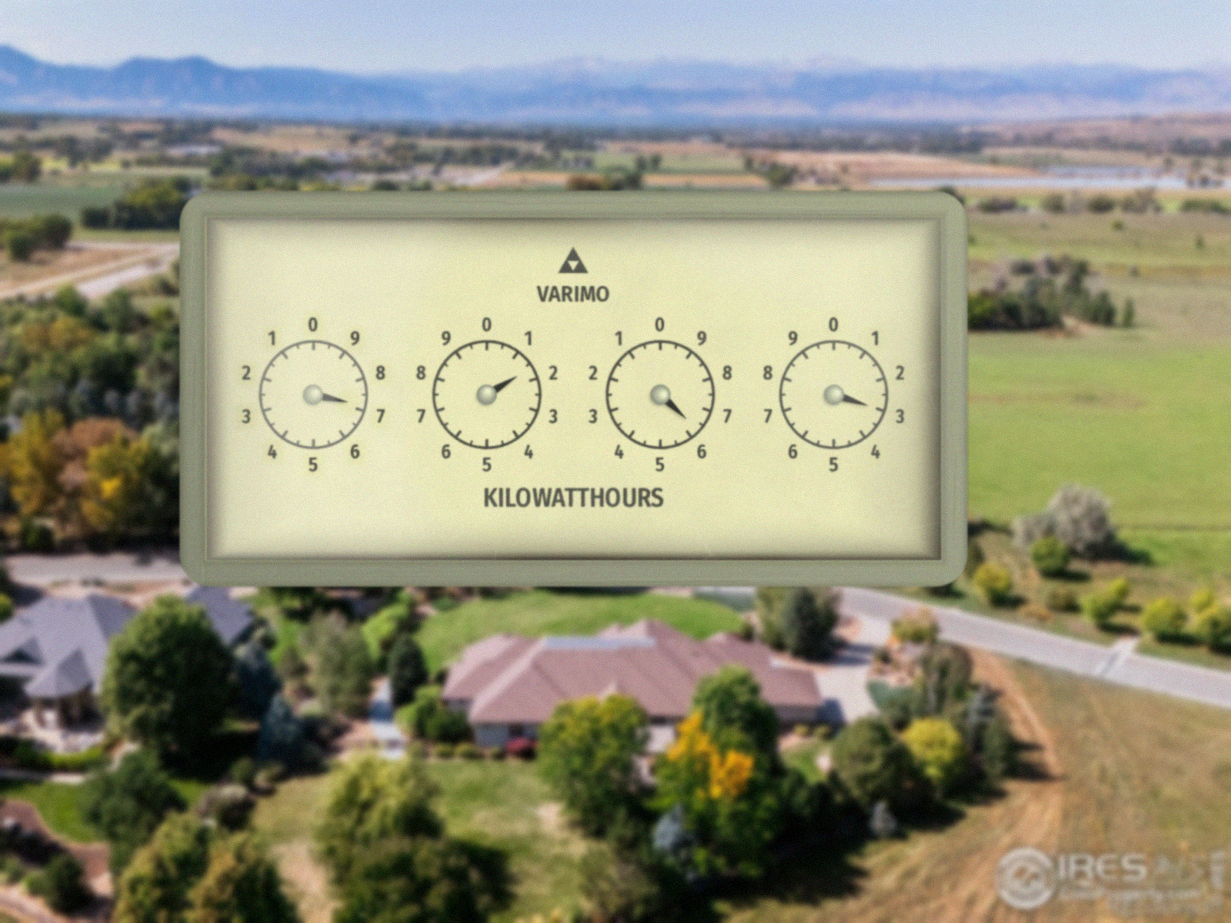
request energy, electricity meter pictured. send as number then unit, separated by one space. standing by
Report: 7163 kWh
